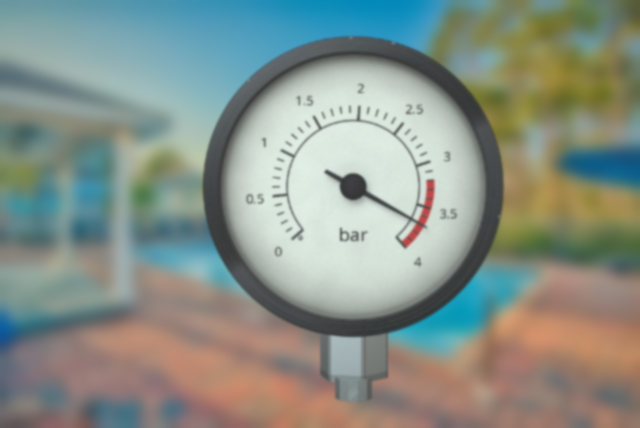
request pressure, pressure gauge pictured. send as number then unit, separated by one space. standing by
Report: 3.7 bar
